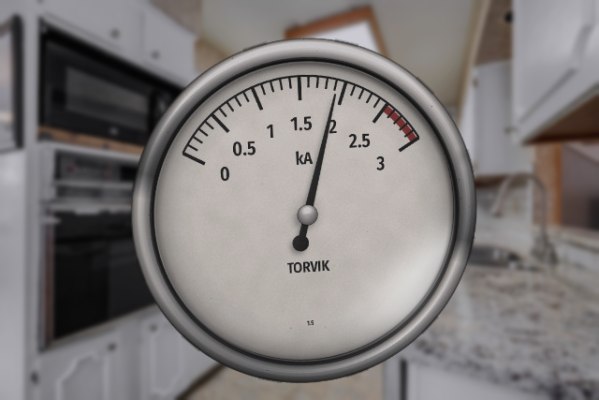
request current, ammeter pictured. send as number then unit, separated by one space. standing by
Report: 1.9 kA
